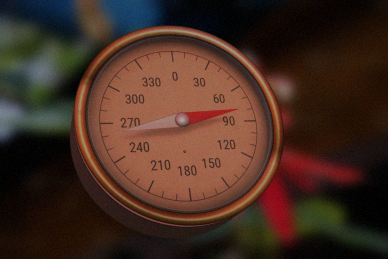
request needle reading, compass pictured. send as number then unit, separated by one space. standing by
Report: 80 °
